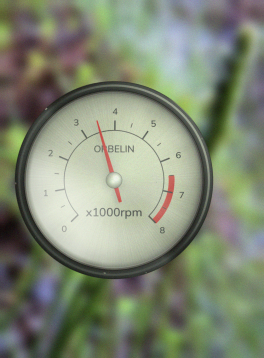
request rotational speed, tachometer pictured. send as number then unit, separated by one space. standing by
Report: 3500 rpm
